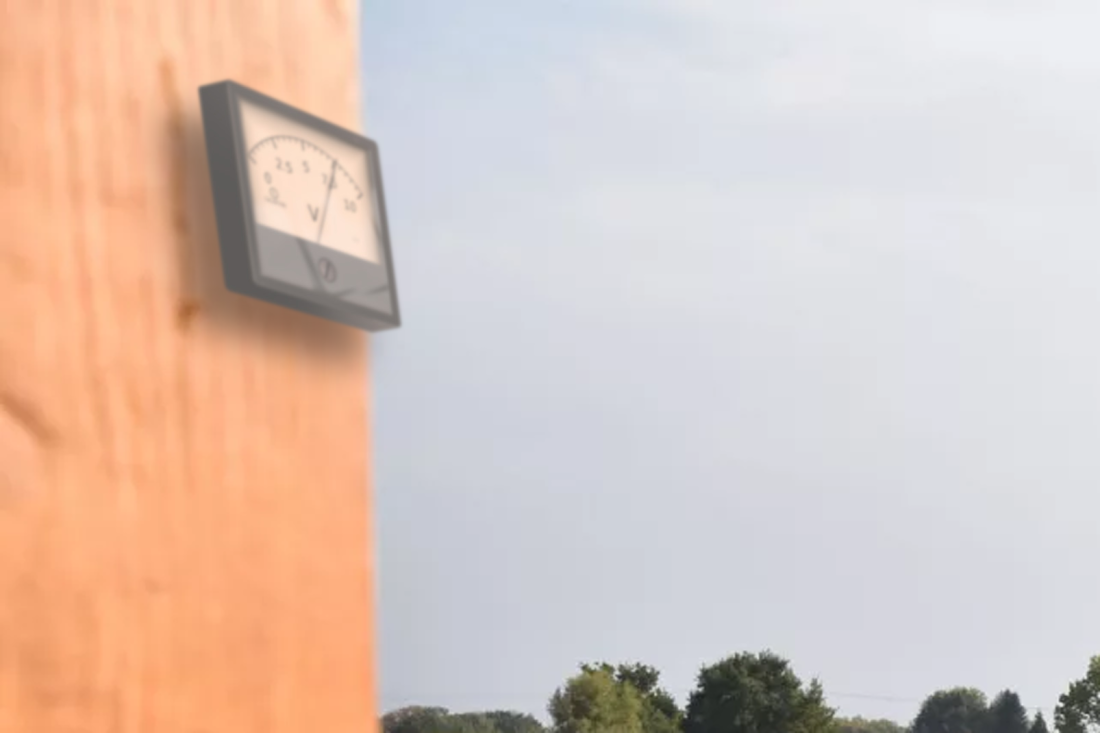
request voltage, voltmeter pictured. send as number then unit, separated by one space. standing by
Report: 7.5 V
